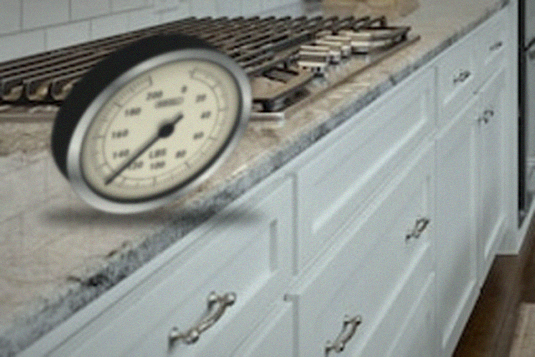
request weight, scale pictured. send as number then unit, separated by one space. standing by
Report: 130 lb
